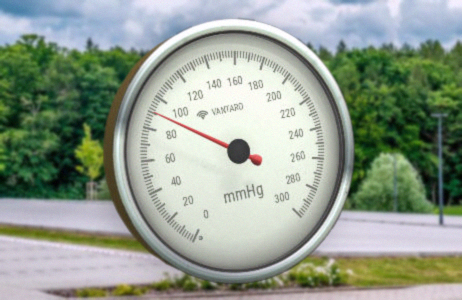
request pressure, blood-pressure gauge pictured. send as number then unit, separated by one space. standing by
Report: 90 mmHg
